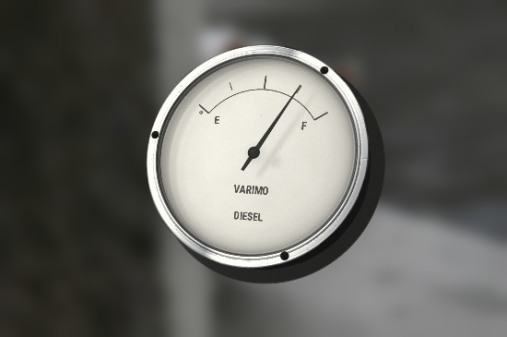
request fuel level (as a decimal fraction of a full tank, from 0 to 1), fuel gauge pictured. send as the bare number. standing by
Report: 0.75
